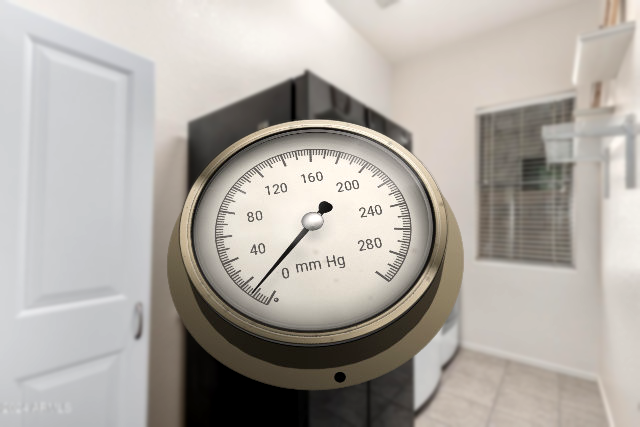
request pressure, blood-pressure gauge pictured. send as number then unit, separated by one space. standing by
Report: 10 mmHg
